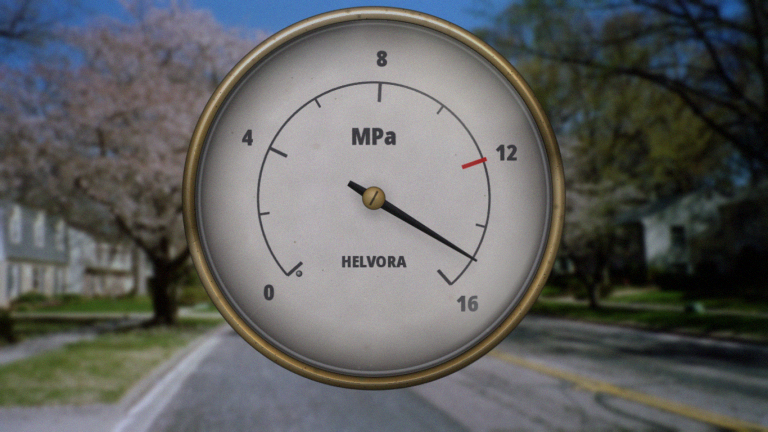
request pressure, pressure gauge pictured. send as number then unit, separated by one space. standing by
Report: 15 MPa
